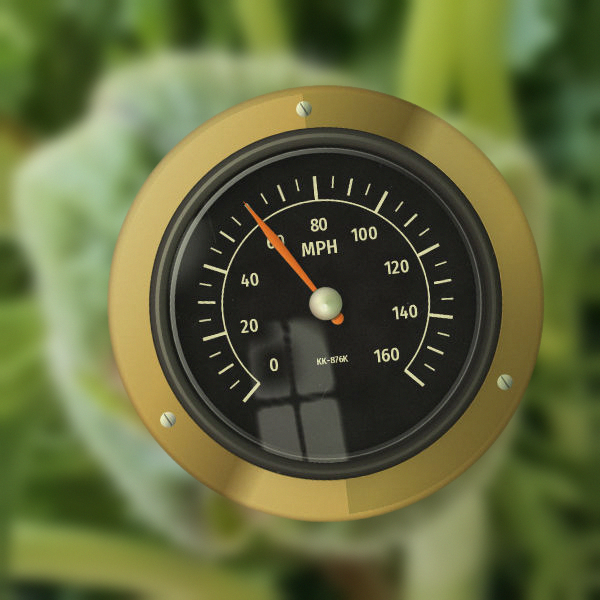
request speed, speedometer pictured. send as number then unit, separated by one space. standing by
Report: 60 mph
